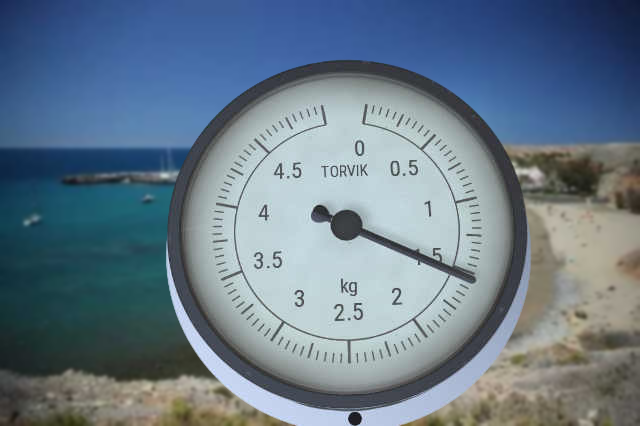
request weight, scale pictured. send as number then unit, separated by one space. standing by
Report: 1.55 kg
